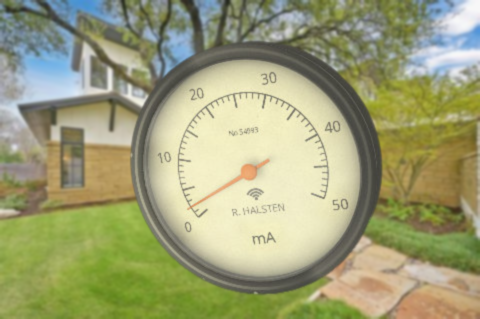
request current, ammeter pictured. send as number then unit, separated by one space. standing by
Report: 2 mA
